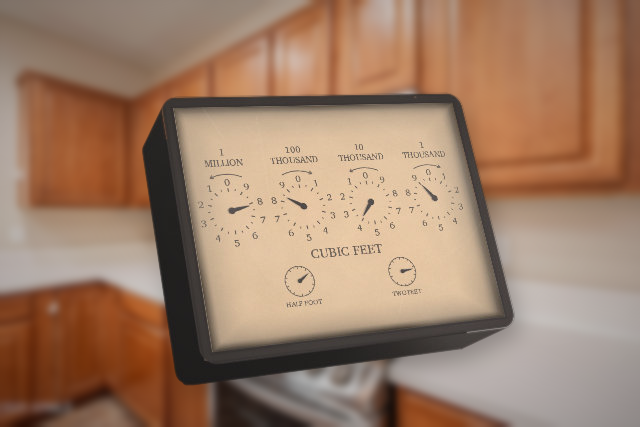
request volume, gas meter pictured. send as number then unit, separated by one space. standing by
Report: 783900 ft³
